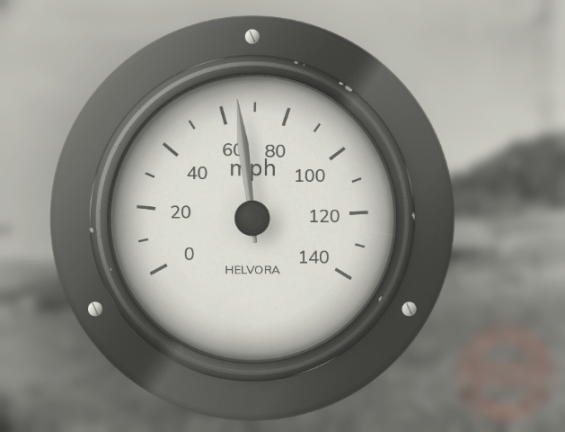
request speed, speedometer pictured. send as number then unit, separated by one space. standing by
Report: 65 mph
